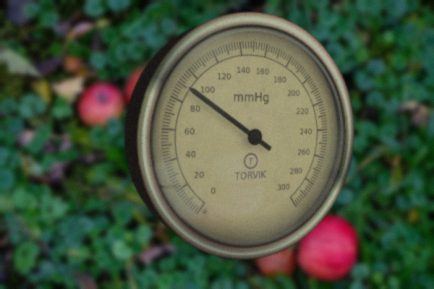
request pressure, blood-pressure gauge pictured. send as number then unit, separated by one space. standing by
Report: 90 mmHg
